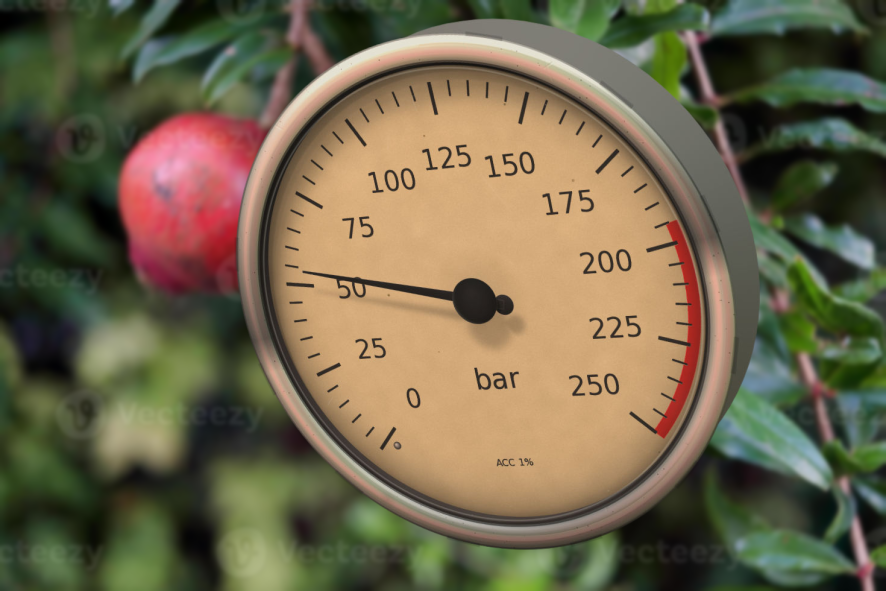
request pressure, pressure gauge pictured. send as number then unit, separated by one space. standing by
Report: 55 bar
